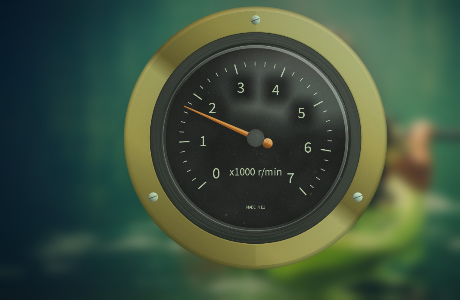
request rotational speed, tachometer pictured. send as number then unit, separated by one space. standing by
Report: 1700 rpm
